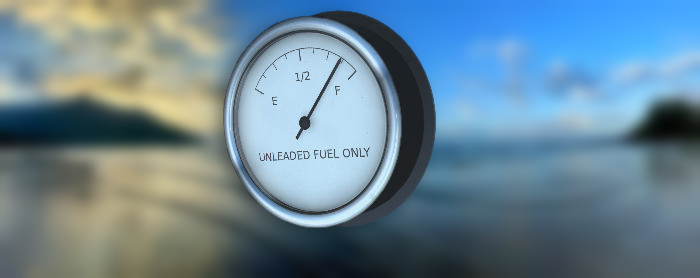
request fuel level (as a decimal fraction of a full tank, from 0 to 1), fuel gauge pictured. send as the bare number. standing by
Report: 0.875
